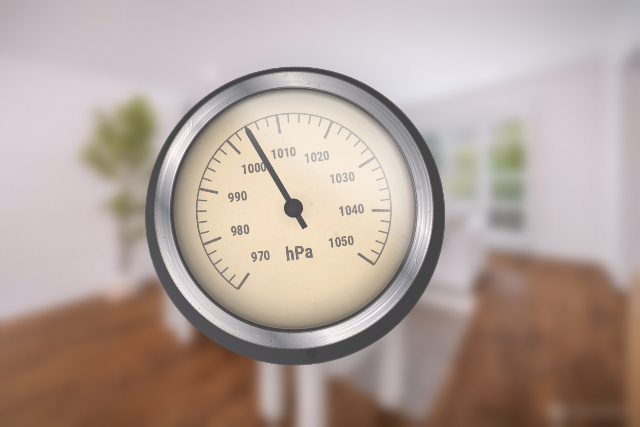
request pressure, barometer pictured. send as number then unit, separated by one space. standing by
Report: 1004 hPa
